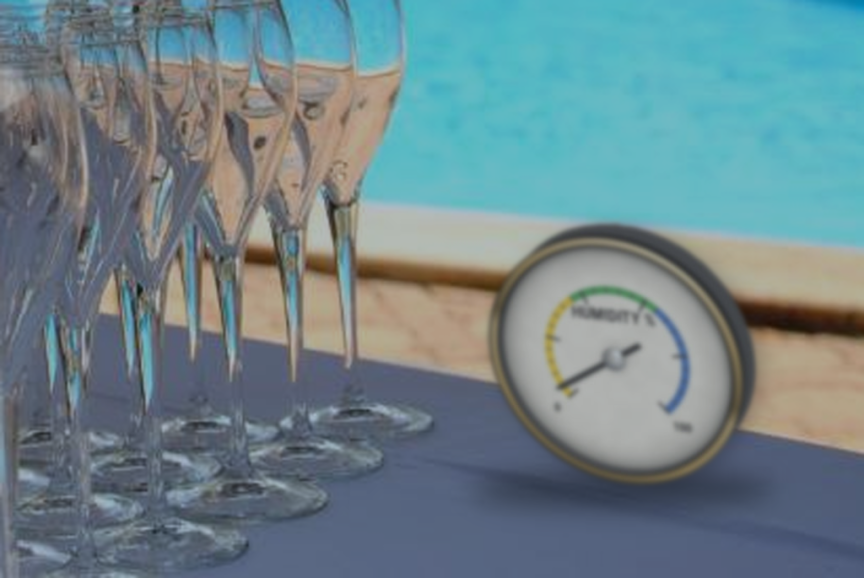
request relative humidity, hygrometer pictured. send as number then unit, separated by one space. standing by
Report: 4 %
